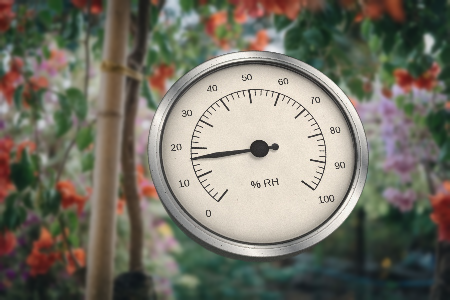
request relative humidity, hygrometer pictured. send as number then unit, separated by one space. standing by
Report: 16 %
